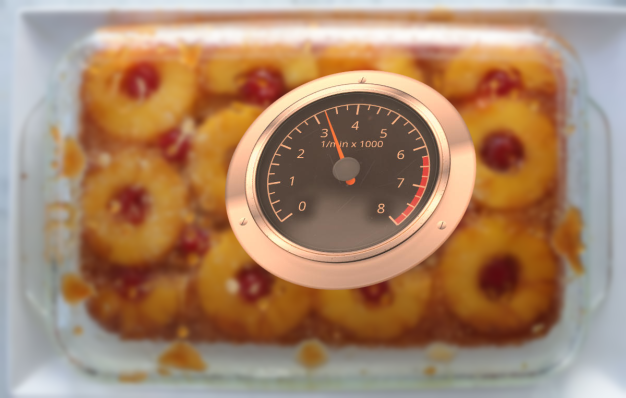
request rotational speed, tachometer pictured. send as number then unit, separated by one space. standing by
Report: 3250 rpm
